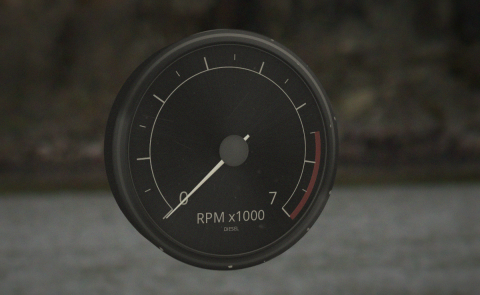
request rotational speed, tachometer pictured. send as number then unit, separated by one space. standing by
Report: 0 rpm
